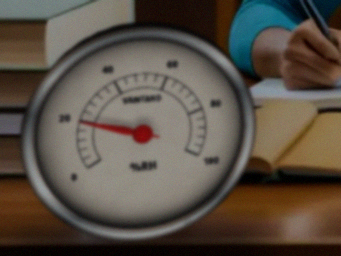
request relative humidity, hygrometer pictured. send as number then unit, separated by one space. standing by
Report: 20 %
